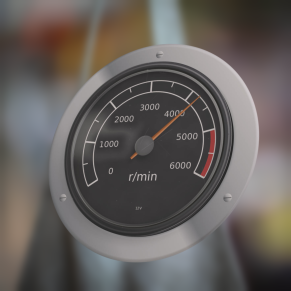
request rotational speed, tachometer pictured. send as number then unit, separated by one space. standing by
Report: 4250 rpm
